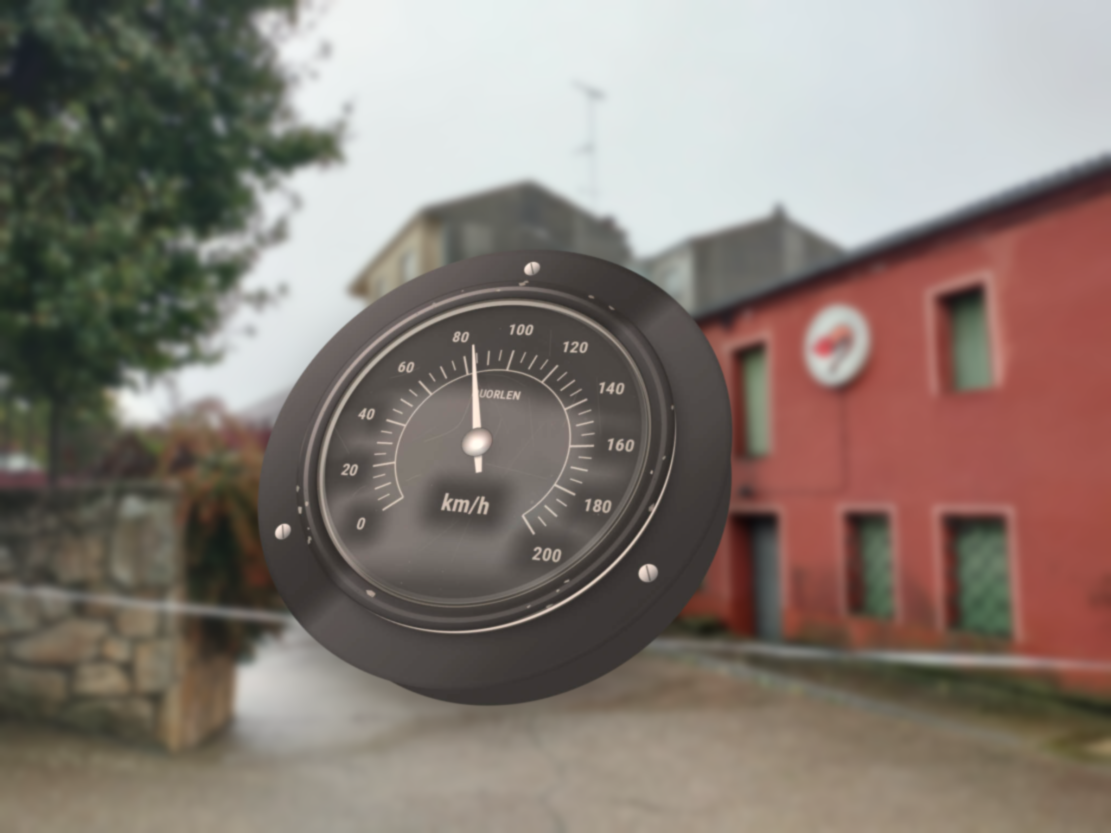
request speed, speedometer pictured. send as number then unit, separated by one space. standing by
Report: 85 km/h
